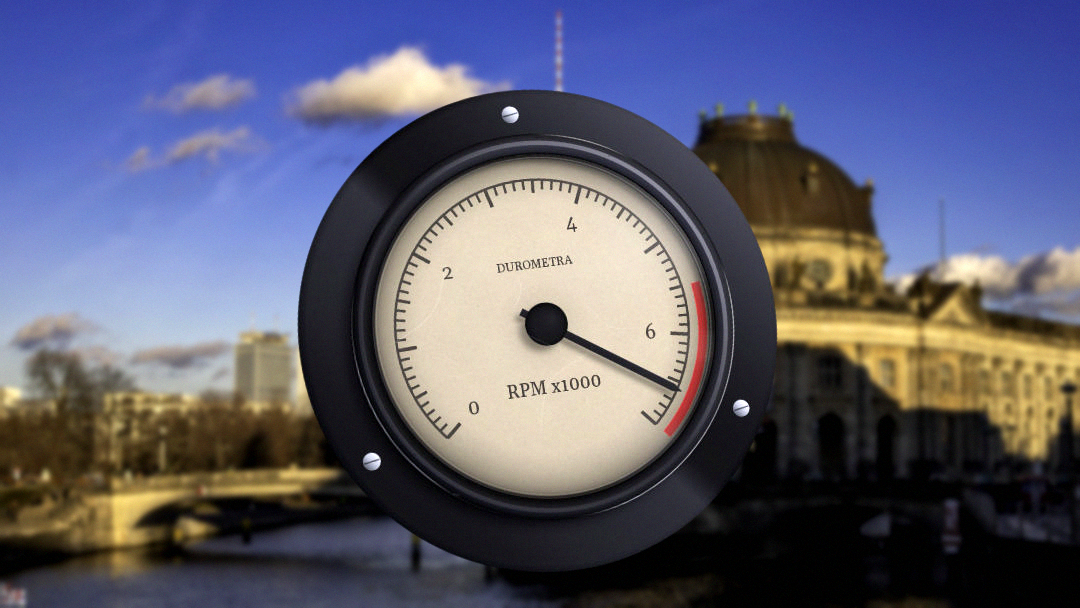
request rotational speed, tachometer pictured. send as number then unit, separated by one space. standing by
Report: 6600 rpm
